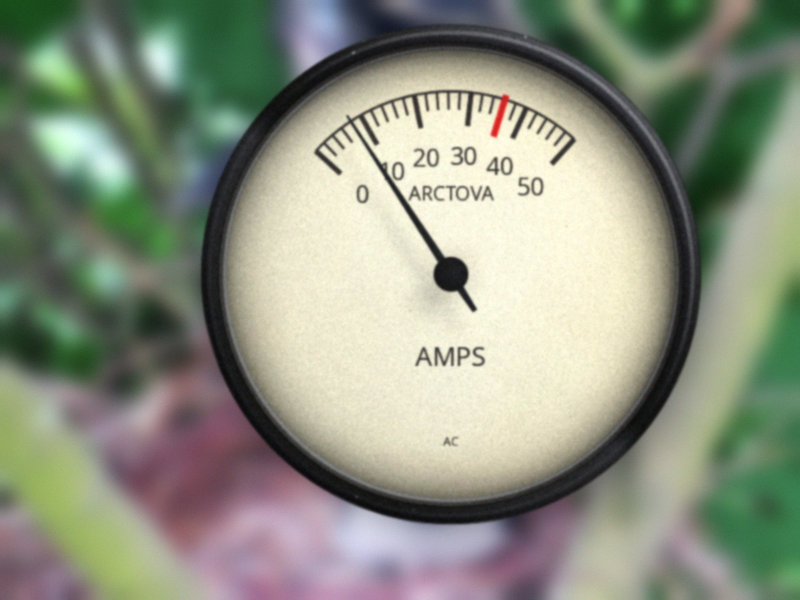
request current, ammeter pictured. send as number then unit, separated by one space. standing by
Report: 8 A
